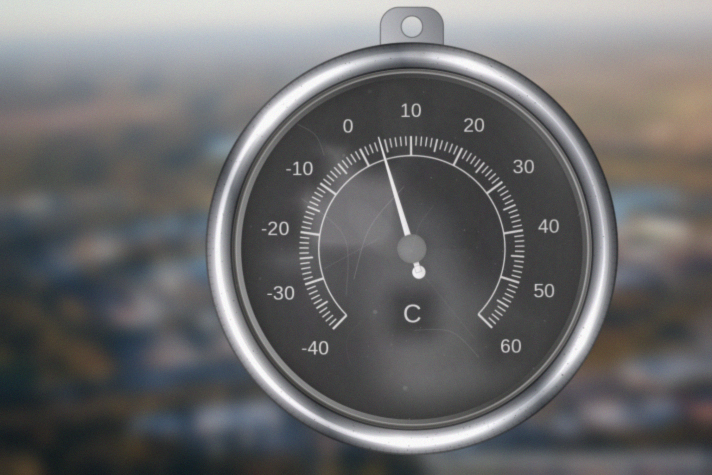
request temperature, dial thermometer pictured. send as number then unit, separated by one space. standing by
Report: 4 °C
